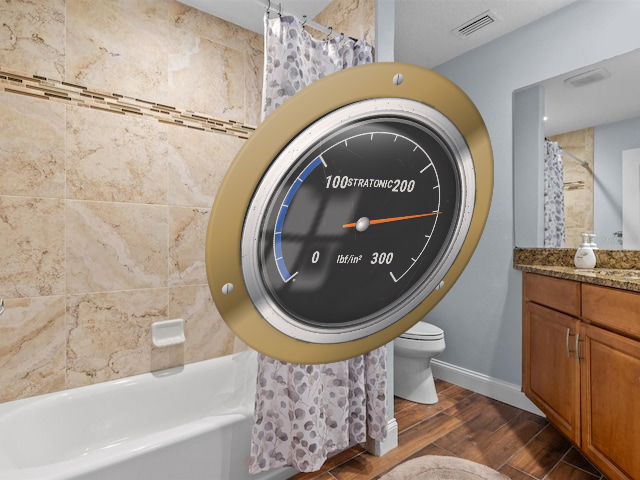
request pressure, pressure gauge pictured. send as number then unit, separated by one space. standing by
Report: 240 psi
